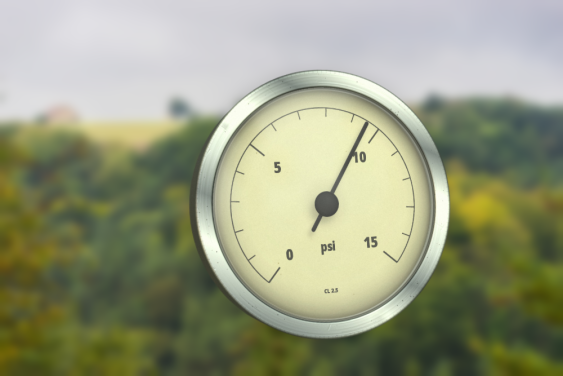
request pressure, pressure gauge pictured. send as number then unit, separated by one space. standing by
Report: 9.5 psi
